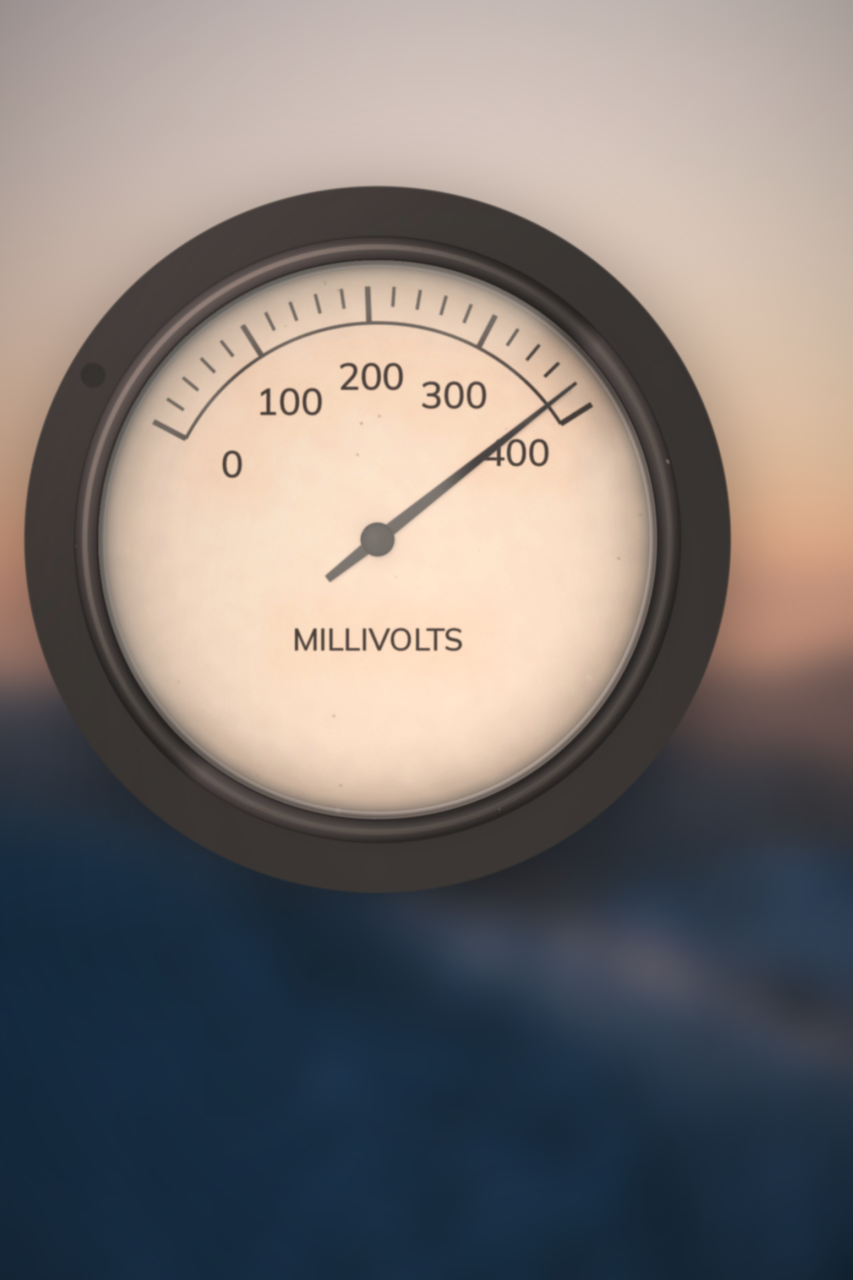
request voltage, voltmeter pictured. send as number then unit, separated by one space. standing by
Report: 380 mV
